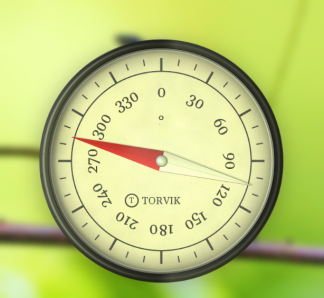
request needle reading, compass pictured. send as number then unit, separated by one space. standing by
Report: 285 °
